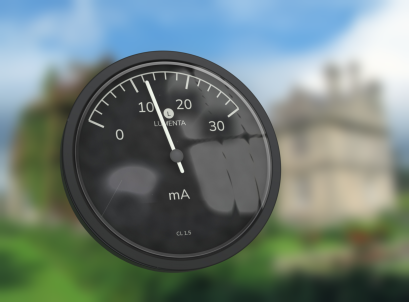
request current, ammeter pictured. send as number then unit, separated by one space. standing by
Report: 12 mA
